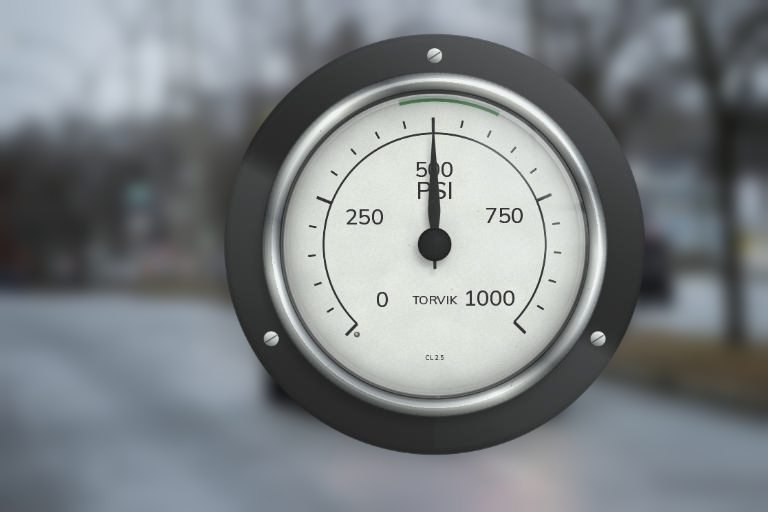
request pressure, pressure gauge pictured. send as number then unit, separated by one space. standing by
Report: 500 psi
